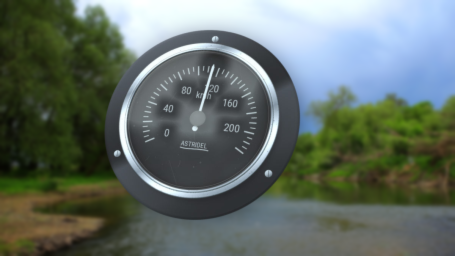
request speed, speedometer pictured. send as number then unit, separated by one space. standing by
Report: 115 km/h
